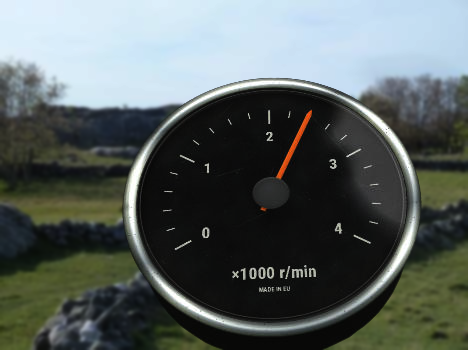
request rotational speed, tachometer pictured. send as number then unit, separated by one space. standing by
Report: 2400 rpm
